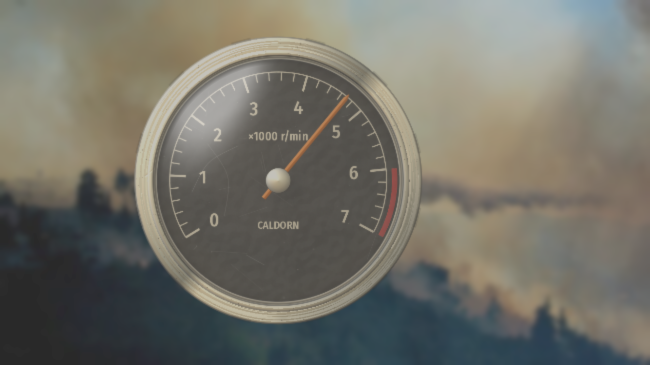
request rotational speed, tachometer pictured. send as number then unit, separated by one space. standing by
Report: 4700 rpm
